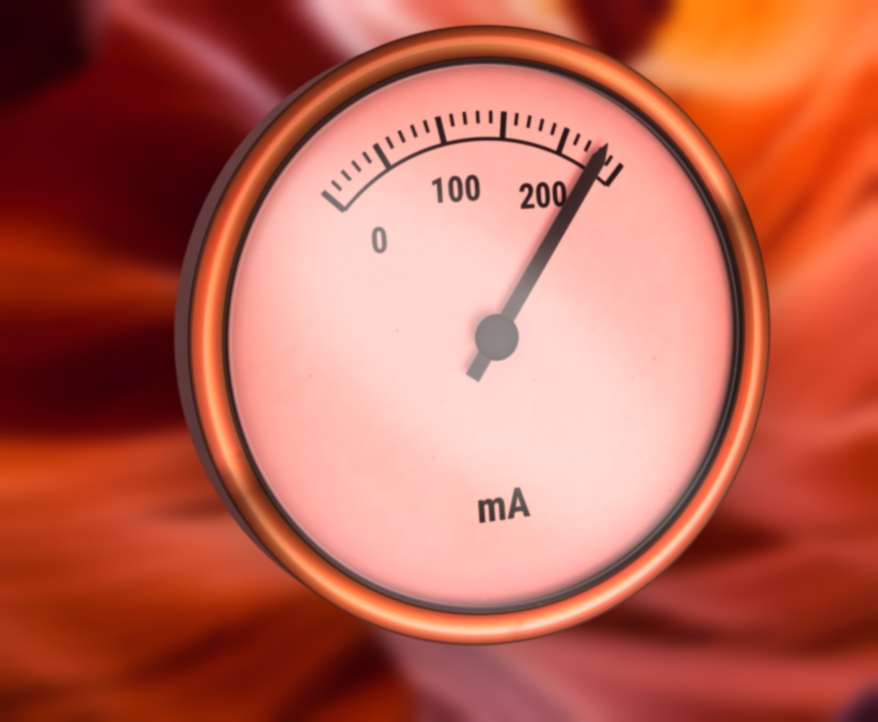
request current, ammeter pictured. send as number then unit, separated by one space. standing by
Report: 230 mA
